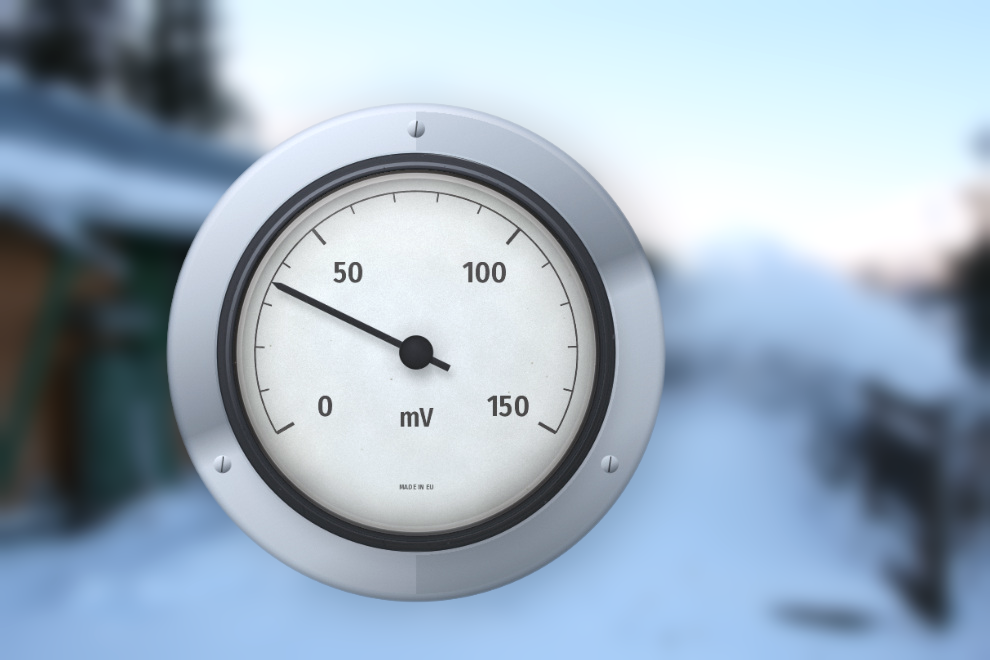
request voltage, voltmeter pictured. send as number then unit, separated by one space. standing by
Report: 35 mV
